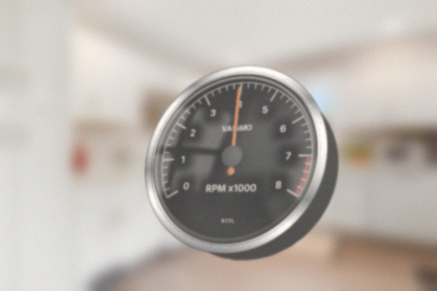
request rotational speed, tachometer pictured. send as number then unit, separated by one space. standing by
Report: 4000 rpm
